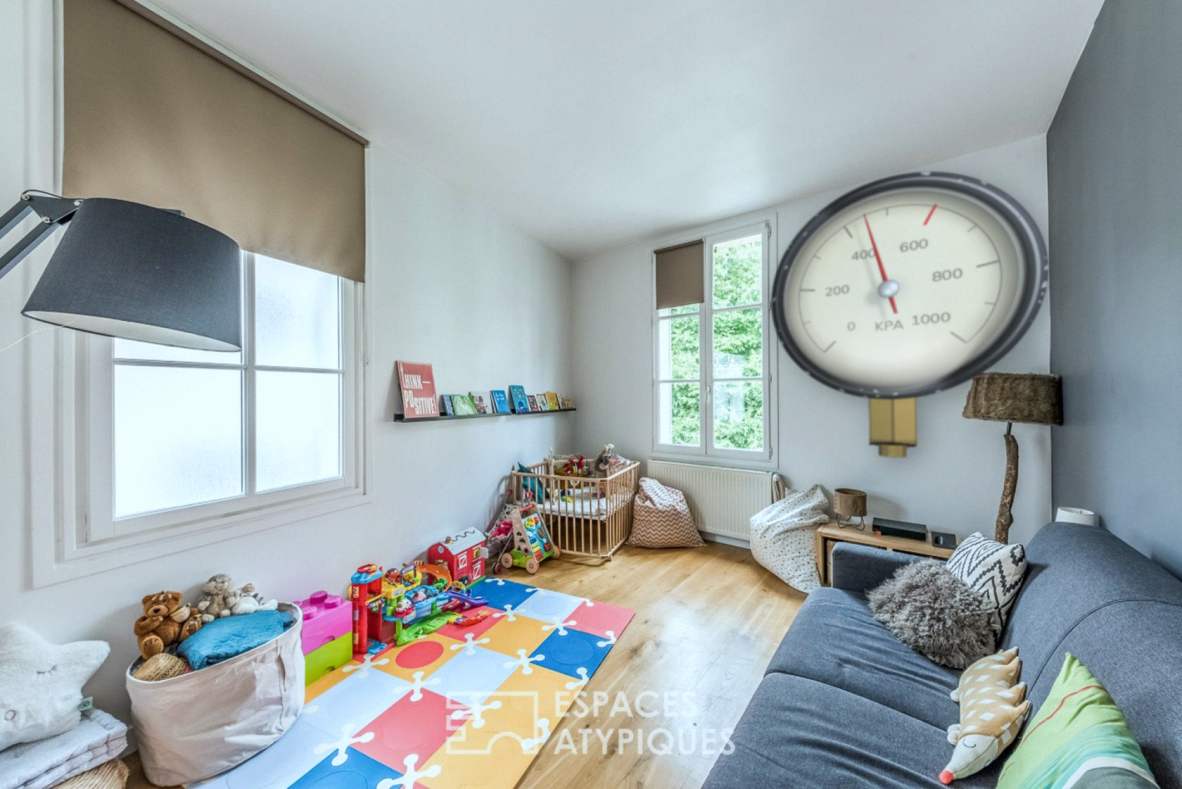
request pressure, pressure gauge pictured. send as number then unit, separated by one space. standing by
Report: 450 kPa
